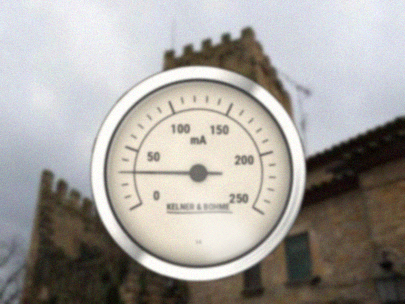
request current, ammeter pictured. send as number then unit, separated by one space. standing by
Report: 30 mA
